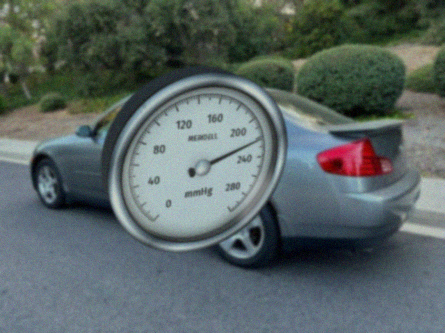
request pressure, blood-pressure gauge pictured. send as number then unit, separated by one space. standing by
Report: 220 mmHg
